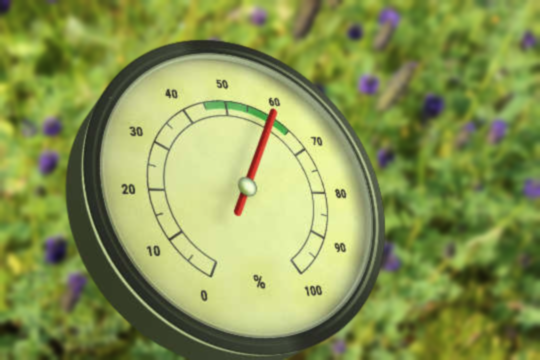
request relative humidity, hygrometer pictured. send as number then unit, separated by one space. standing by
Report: 60 %
